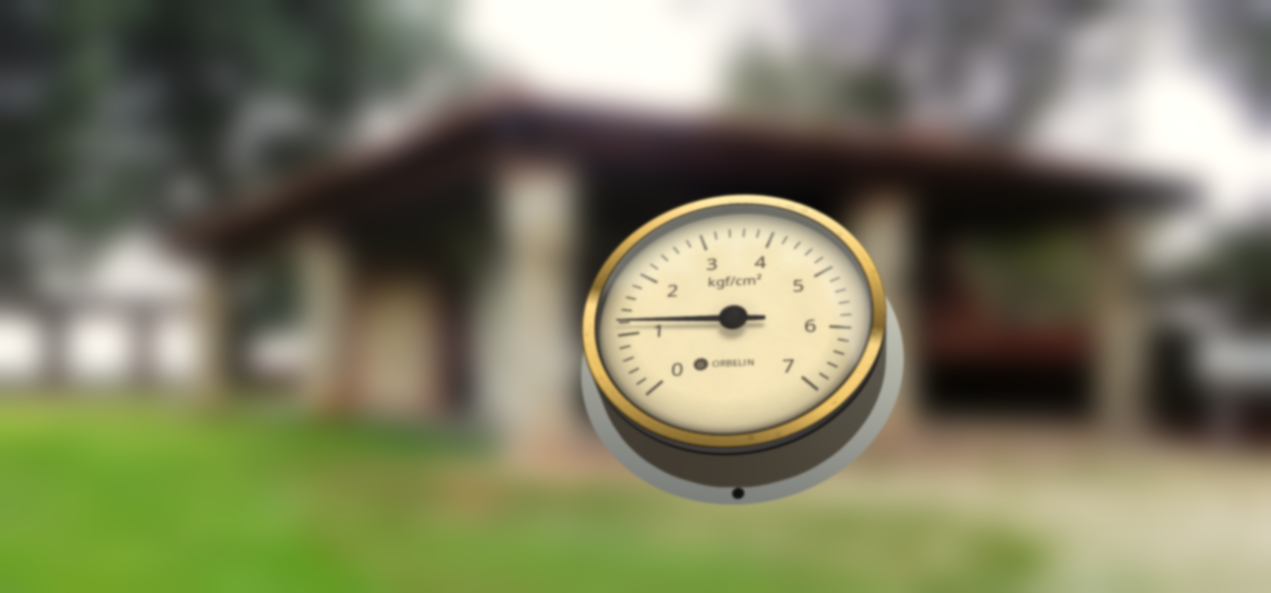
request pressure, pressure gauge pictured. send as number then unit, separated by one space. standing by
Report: 1.2 kg/cm²
